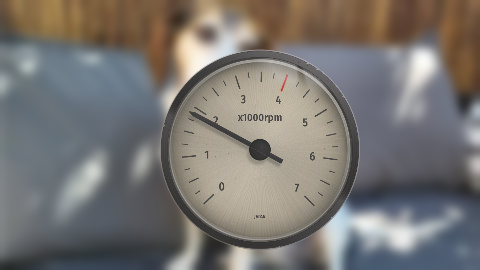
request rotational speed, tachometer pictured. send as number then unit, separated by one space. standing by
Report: 1875 rpm
